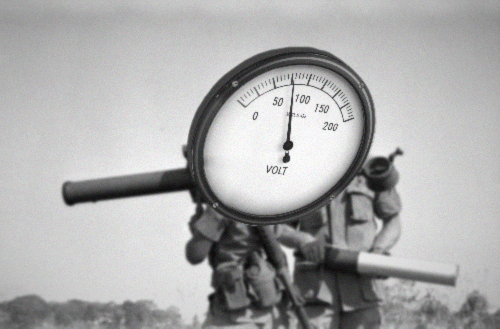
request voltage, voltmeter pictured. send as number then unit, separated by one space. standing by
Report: 75 V
